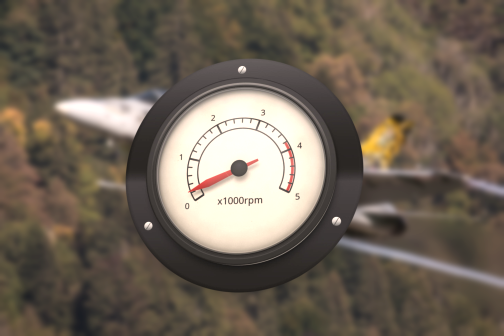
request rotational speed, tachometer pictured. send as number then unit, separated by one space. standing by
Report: 200 rpm
